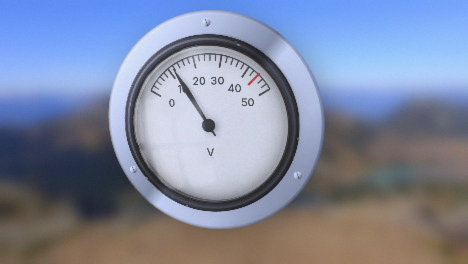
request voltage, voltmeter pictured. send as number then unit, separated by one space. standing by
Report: 12 V
